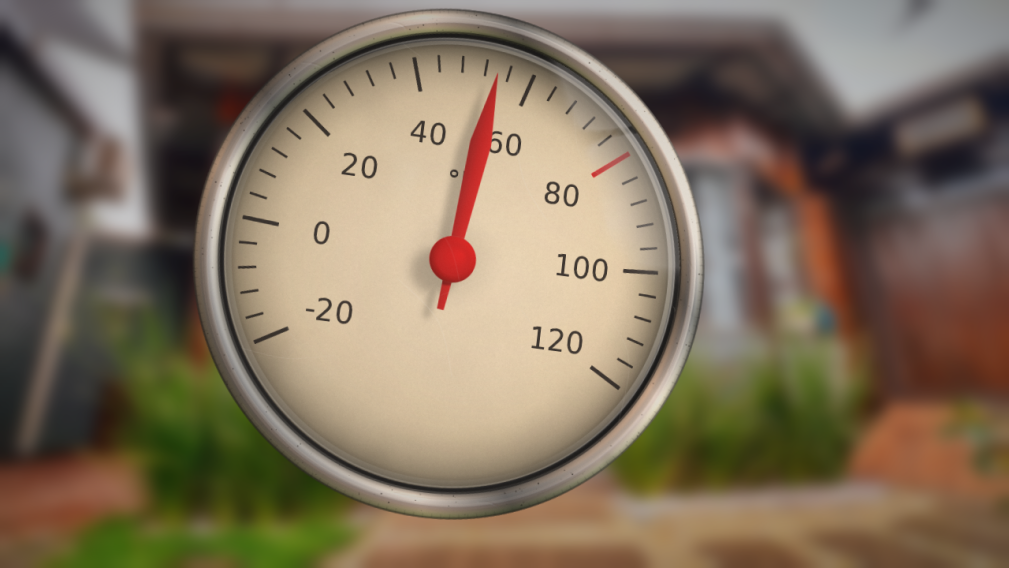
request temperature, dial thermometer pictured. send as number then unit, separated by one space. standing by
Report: 54 °F
